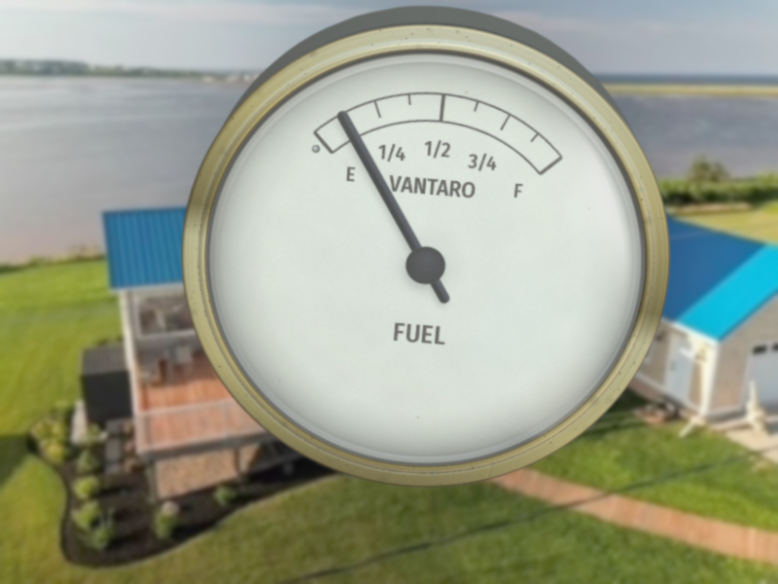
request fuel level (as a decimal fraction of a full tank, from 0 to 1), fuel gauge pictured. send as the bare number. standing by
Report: 0.125
